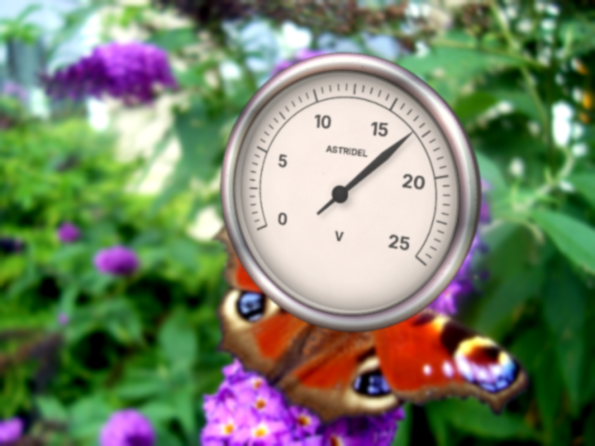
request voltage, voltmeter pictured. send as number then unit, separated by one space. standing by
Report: 17 V
